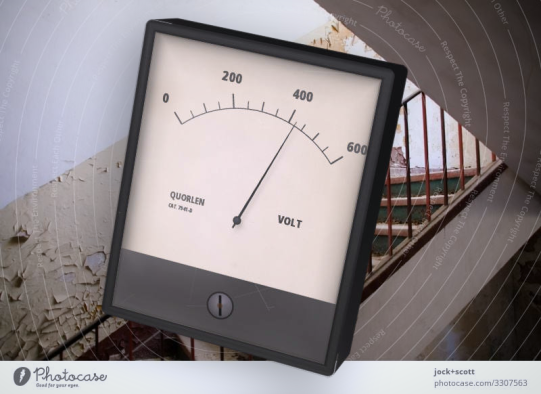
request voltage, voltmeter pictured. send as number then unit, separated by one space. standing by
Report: 425 V
